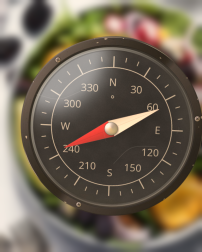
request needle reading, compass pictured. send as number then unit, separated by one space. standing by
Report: 245 °
